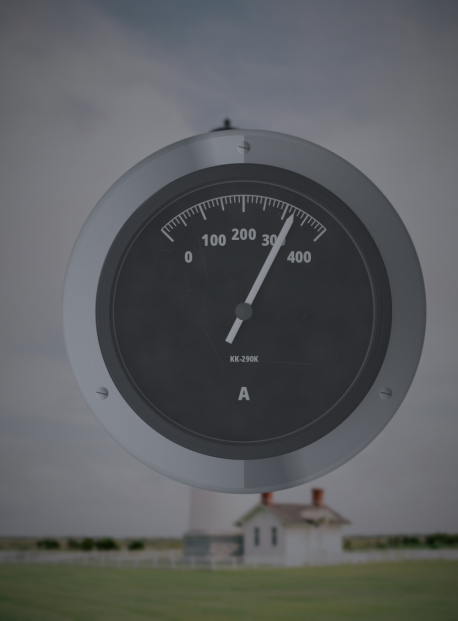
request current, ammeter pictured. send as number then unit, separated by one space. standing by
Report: 320 A
